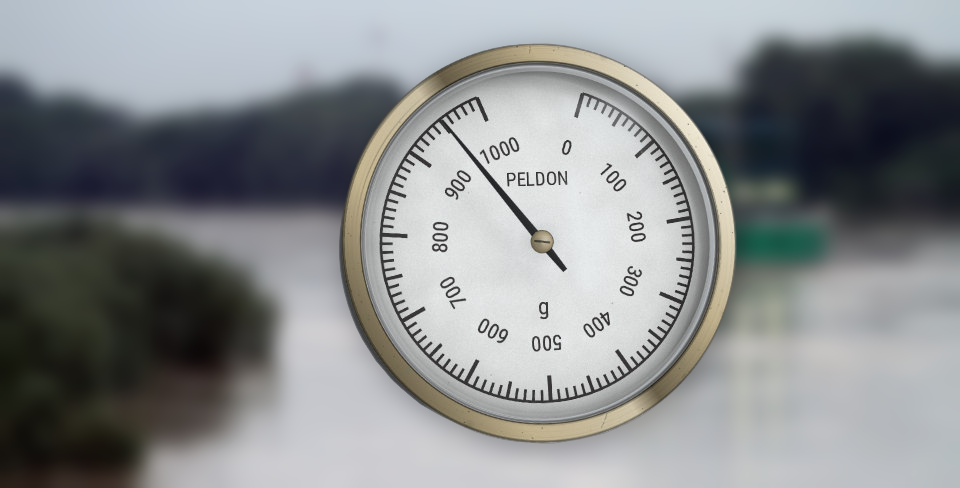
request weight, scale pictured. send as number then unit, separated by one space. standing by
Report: 950 g
